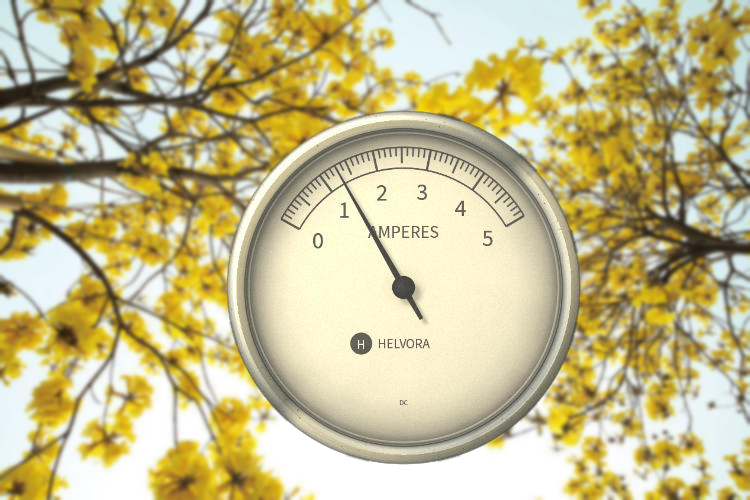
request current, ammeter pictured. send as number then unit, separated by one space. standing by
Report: 1.3 A
